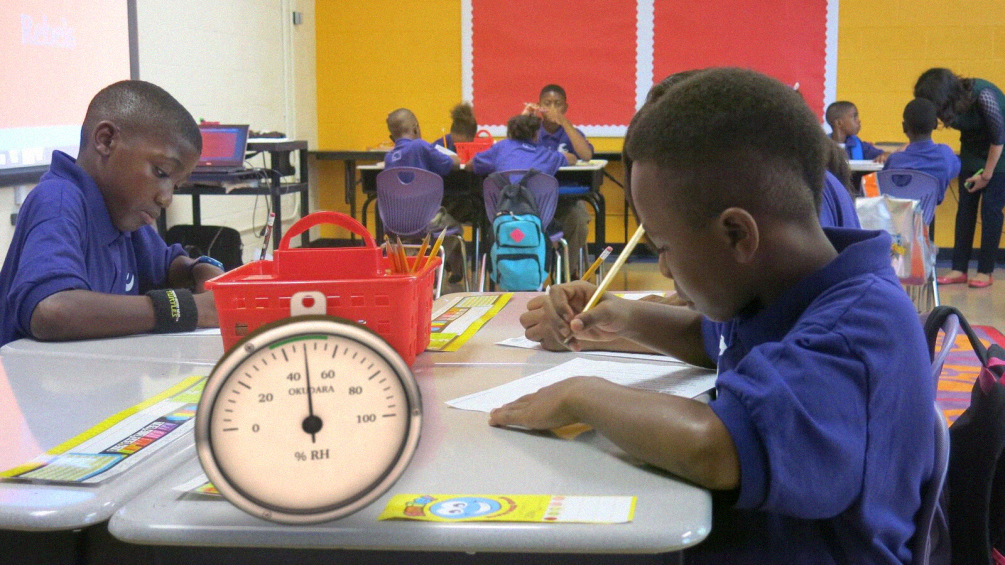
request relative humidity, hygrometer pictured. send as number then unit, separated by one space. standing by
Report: 48 %
